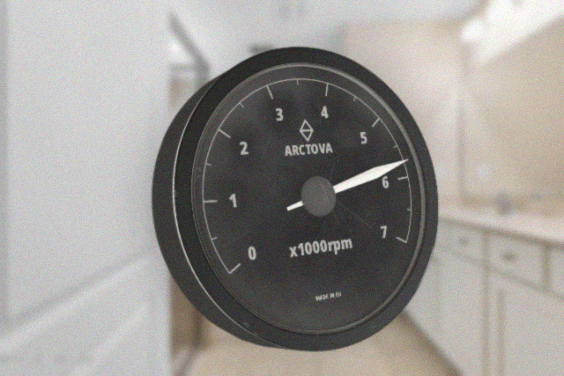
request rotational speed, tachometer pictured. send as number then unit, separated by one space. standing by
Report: 5750 rpm
